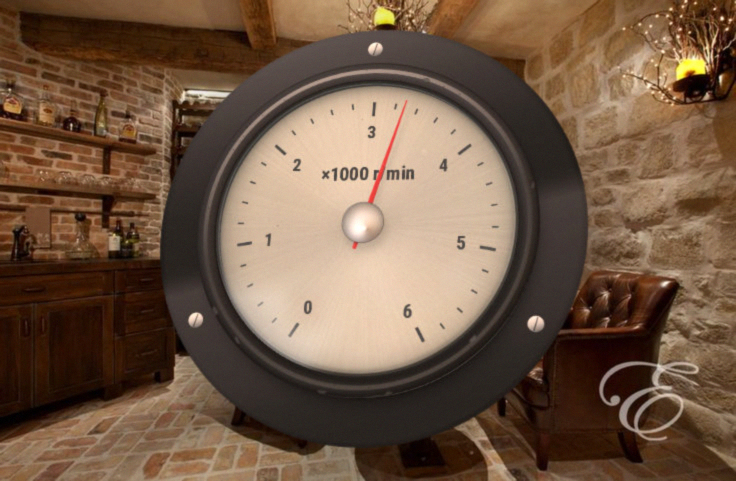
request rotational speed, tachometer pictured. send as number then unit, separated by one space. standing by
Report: 3300 rpm
